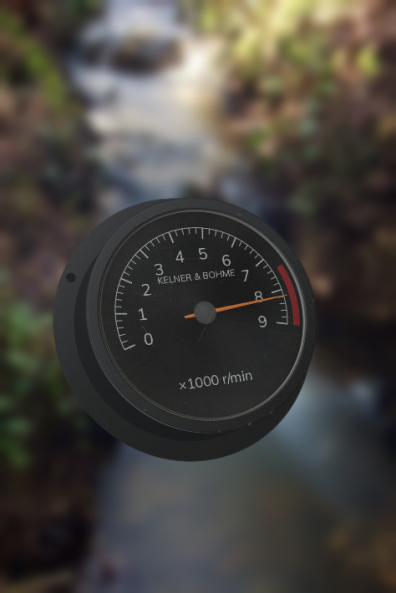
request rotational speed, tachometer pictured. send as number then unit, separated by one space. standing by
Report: 8200 rpm
